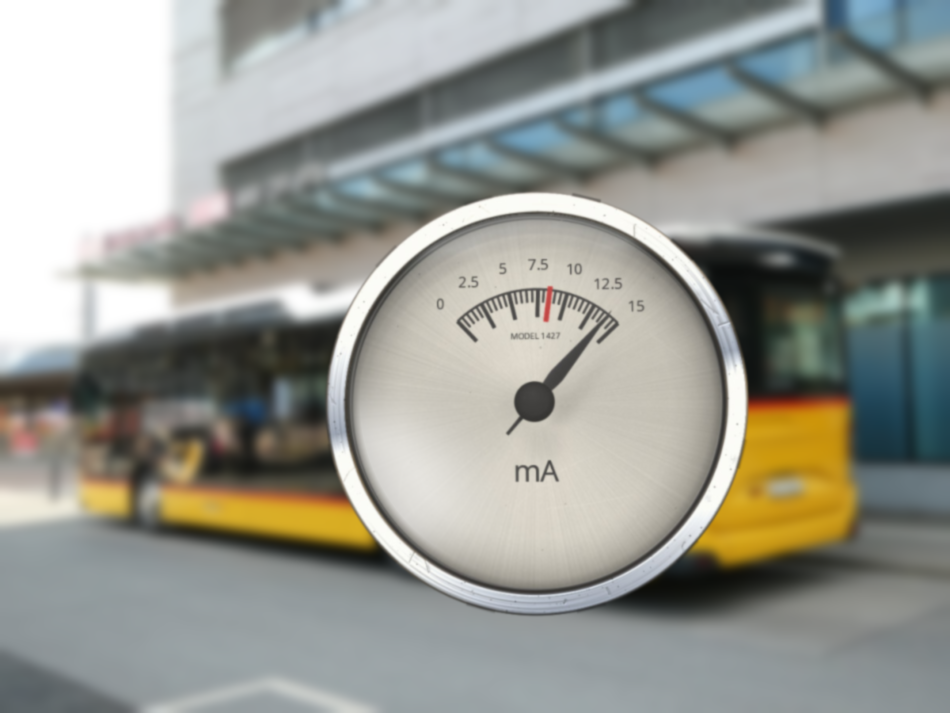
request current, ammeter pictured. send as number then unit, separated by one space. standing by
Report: 14 mA
